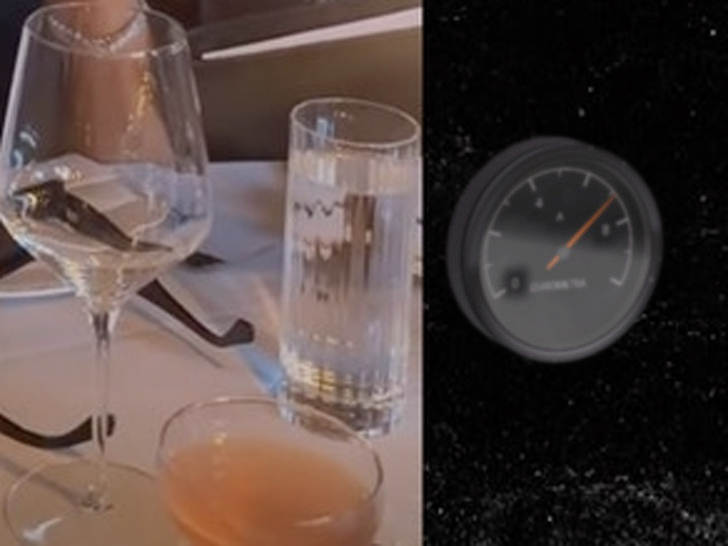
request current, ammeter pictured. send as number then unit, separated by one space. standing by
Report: 7 A
